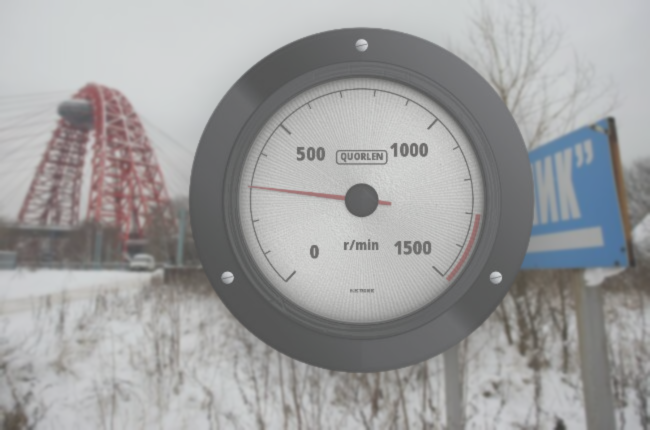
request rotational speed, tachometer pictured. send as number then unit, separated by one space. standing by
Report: 300 rpm
